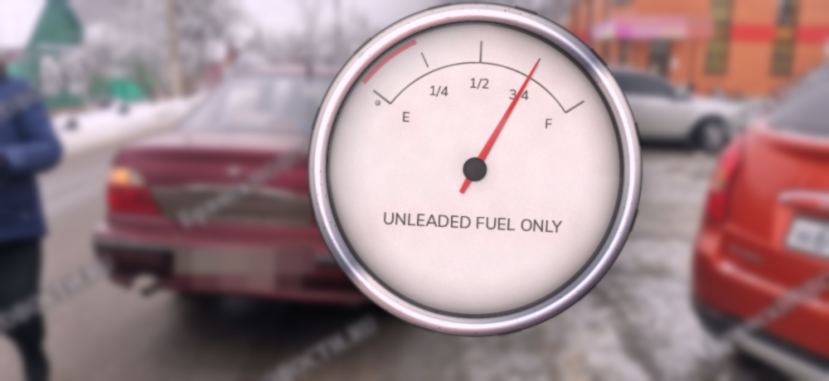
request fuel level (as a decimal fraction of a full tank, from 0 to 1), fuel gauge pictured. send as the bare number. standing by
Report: 0.75
